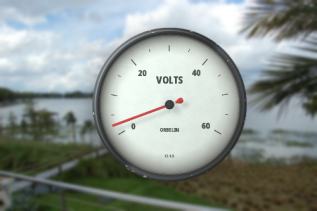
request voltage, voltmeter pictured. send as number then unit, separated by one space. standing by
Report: 2.5 V
